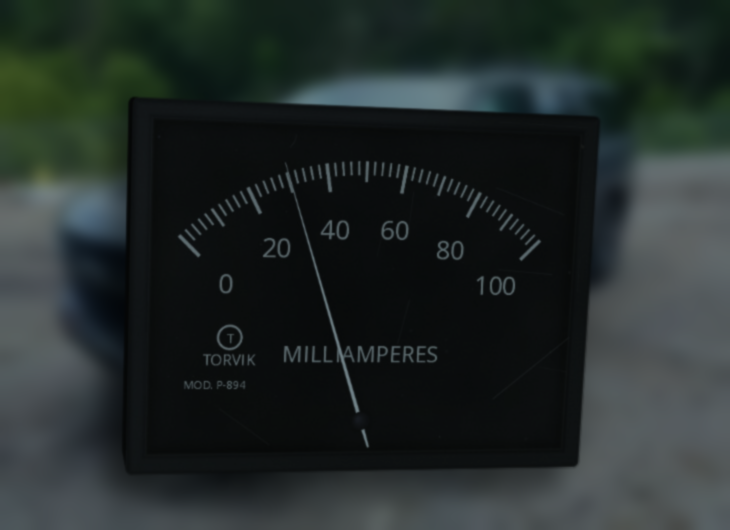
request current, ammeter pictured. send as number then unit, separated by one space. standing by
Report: 30 mA
